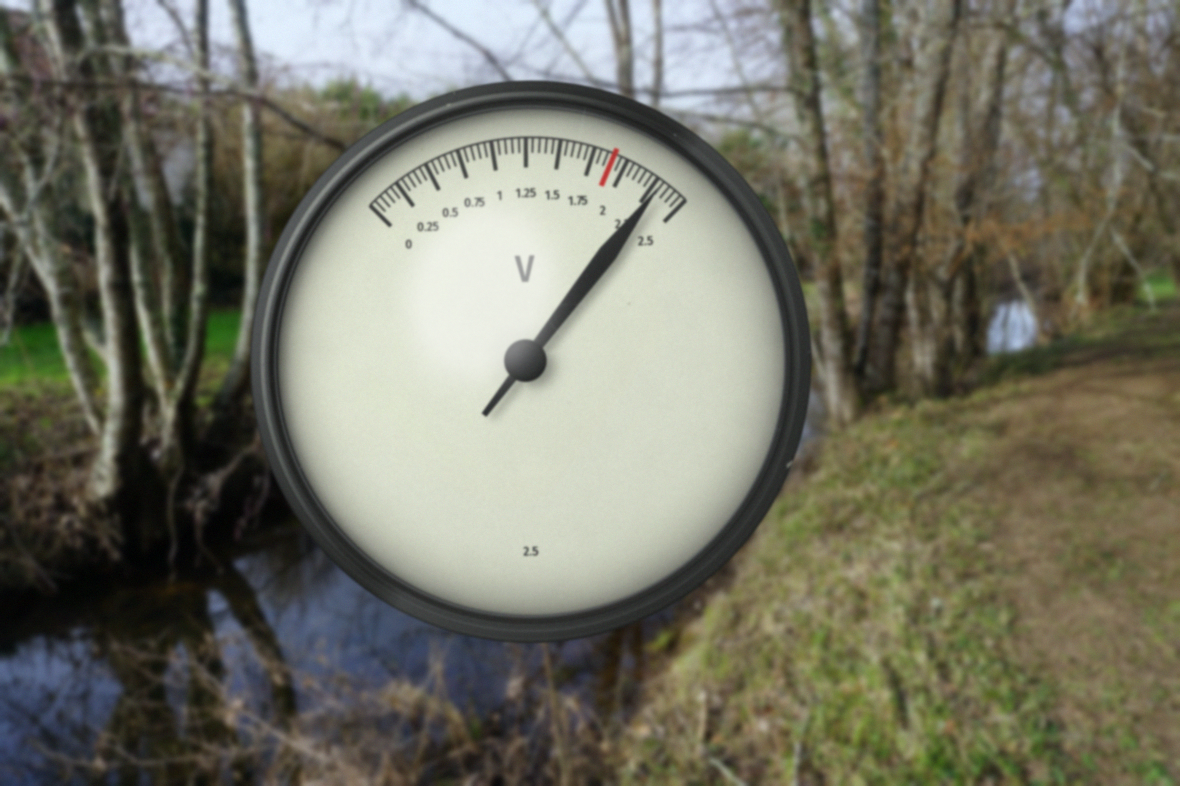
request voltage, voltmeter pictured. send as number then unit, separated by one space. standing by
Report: 2.3 V
